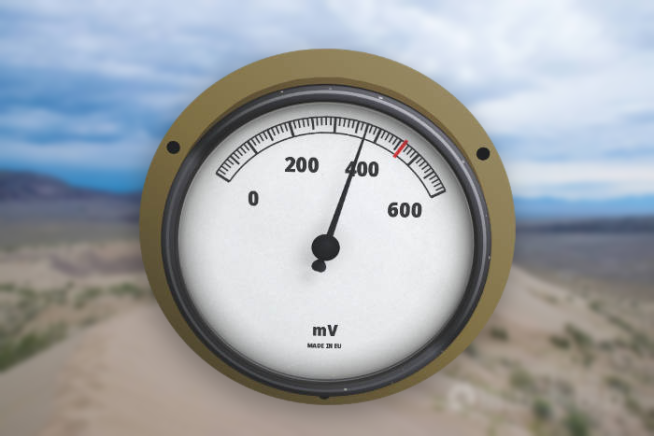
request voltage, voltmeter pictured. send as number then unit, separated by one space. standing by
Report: 370 mV
